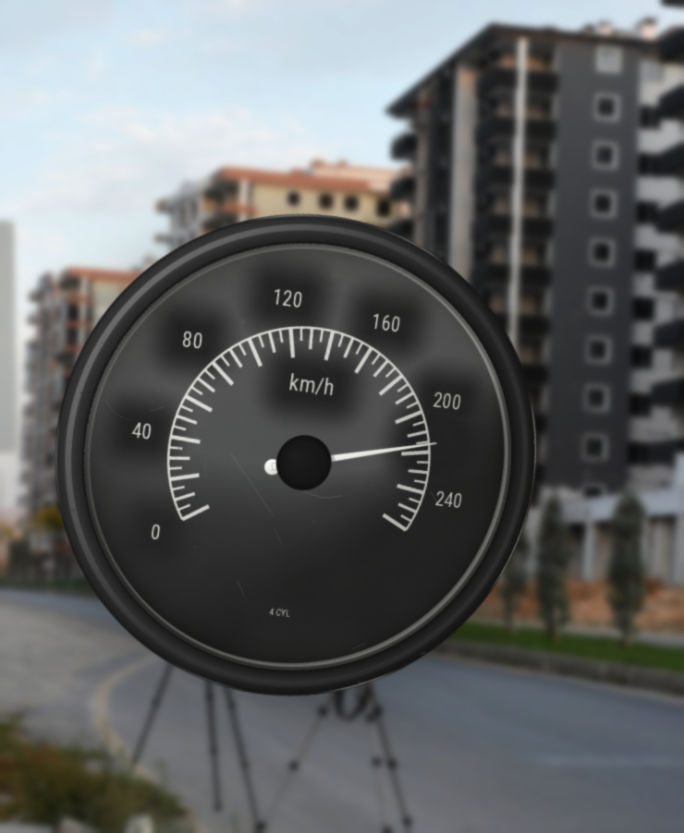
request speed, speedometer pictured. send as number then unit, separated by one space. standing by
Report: 215 km/h
